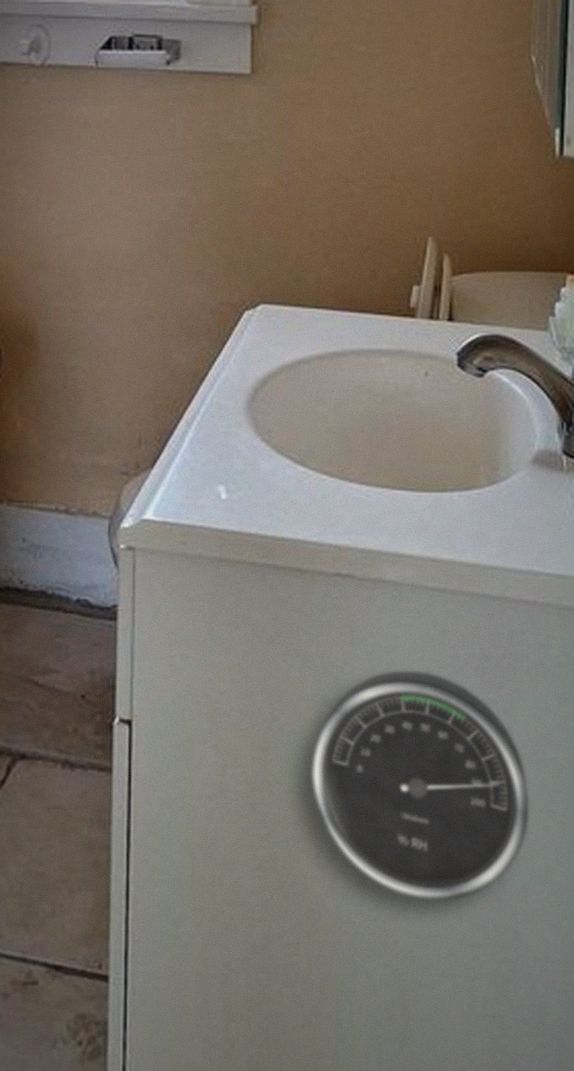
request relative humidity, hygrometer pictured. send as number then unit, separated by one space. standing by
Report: 90 %
